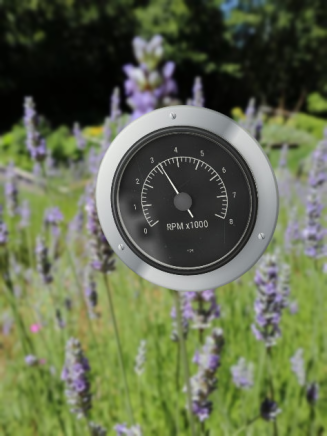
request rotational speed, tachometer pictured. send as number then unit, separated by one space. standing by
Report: 3200 rpm
